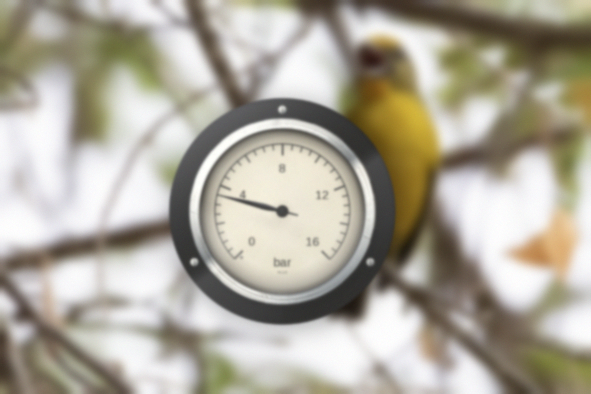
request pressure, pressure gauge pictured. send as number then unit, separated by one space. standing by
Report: 3.5 bar
